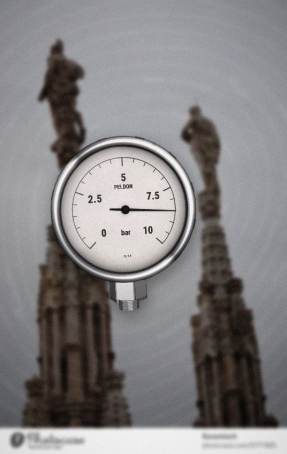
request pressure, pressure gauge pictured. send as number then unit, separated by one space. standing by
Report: 8.5 bar
